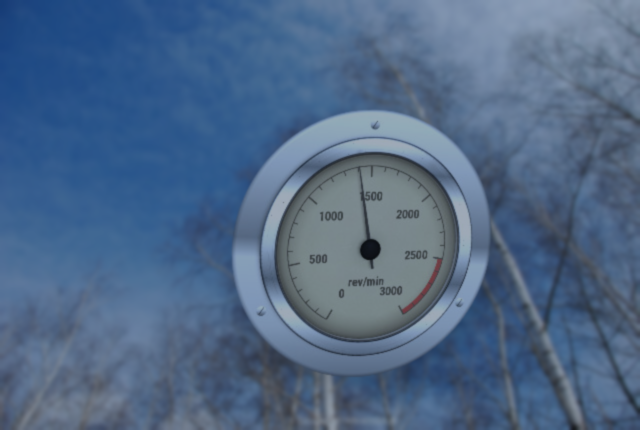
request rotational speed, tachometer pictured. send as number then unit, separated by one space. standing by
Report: 1400 rpm
